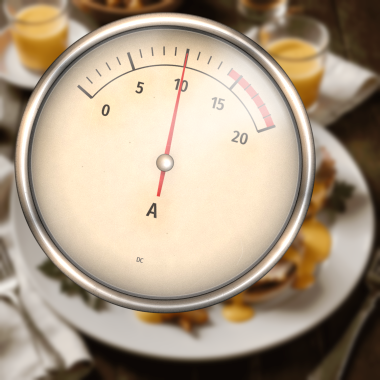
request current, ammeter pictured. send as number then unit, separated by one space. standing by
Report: 10 A
